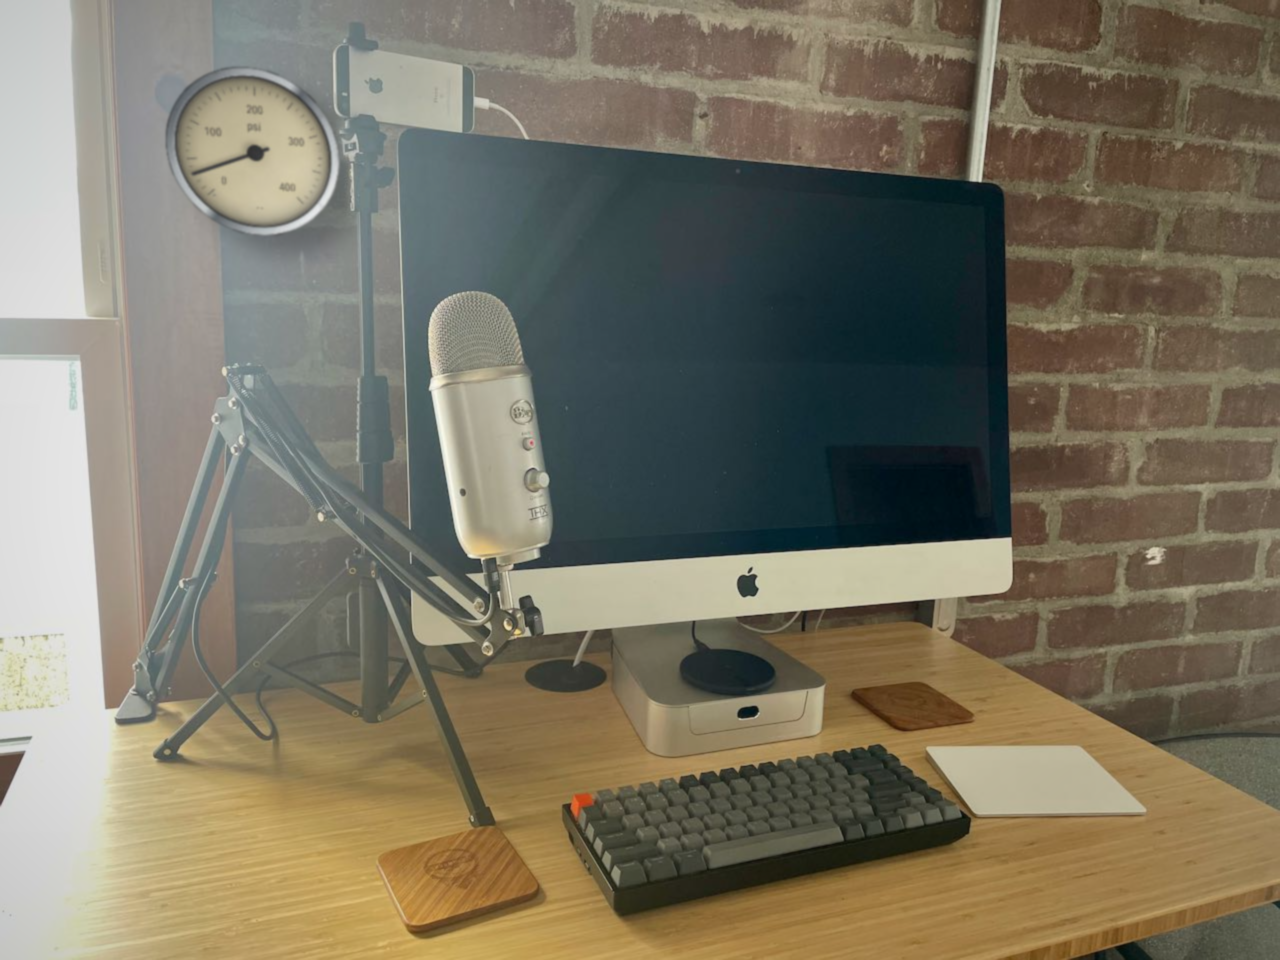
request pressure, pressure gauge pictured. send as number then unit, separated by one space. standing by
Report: 30 psi
